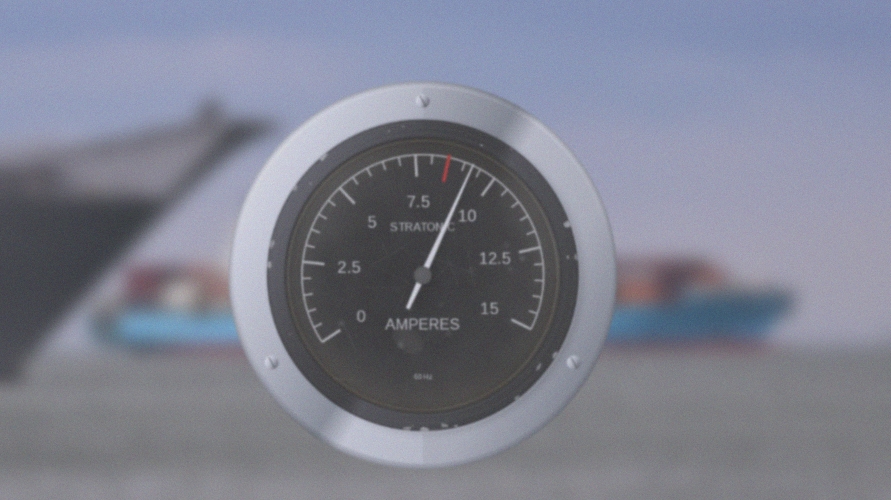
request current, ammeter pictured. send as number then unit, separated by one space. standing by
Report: 9.25 A
